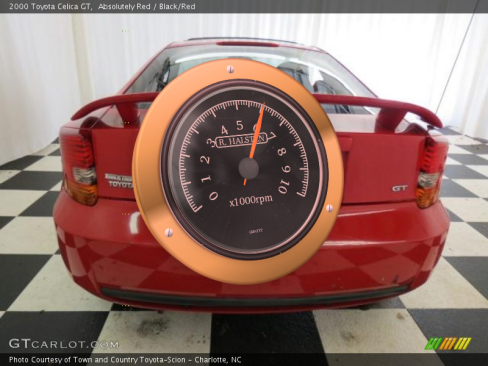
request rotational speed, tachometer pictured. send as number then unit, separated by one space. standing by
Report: 6000 rpm
